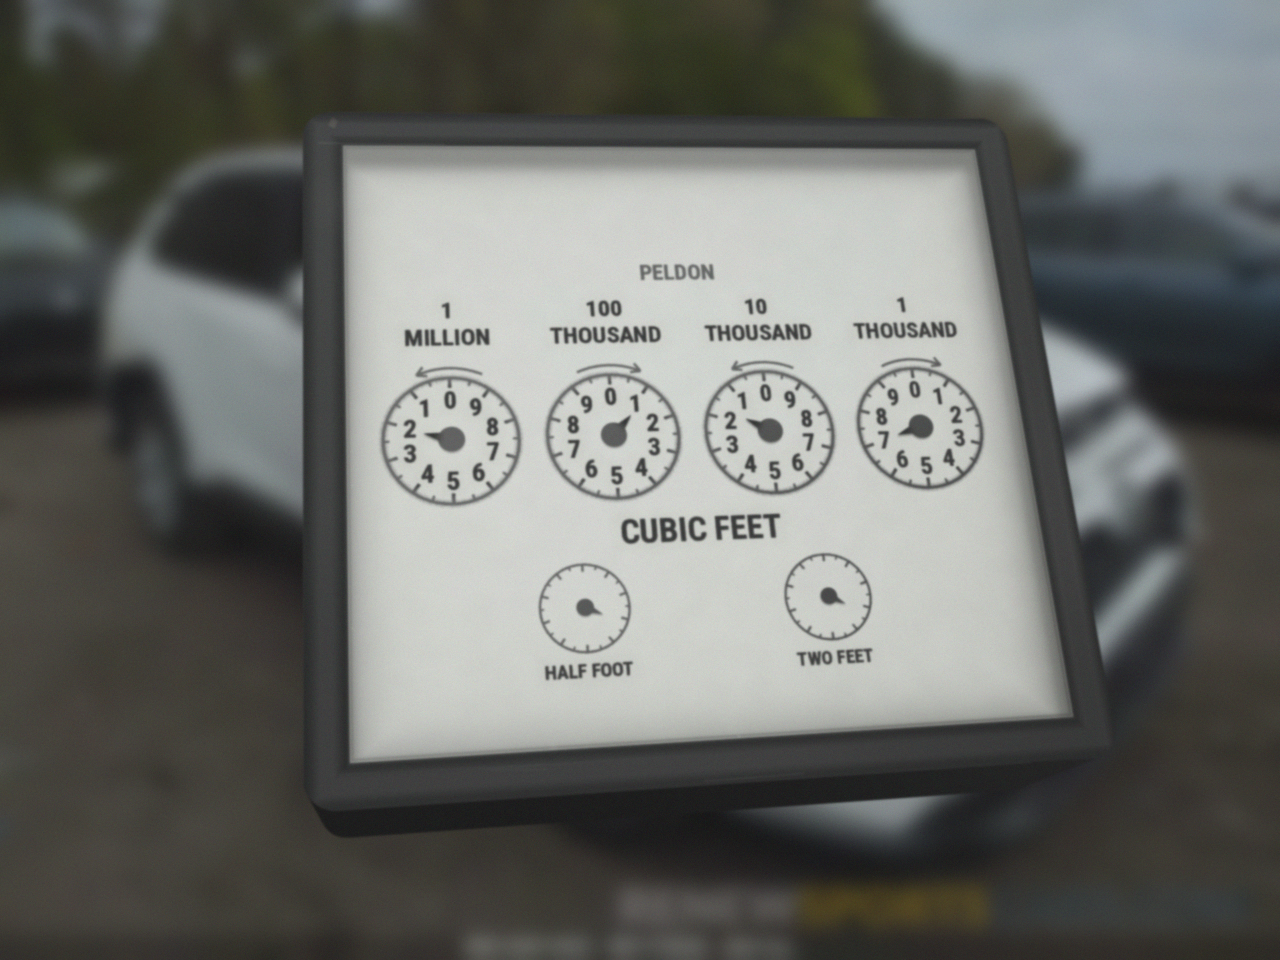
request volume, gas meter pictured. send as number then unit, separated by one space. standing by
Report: 211700 ft³
